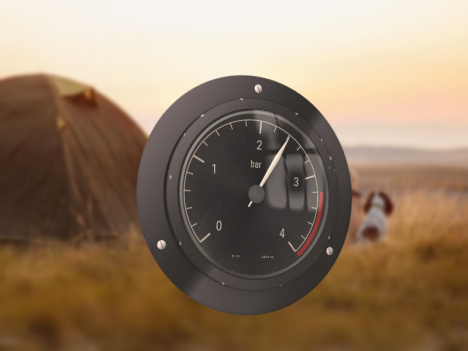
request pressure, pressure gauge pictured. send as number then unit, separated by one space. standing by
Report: 2.4 bar
